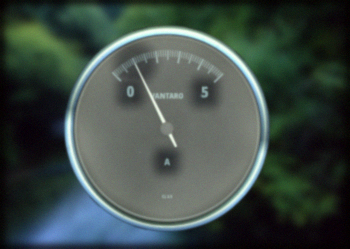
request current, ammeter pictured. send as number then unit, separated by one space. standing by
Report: 1 A
